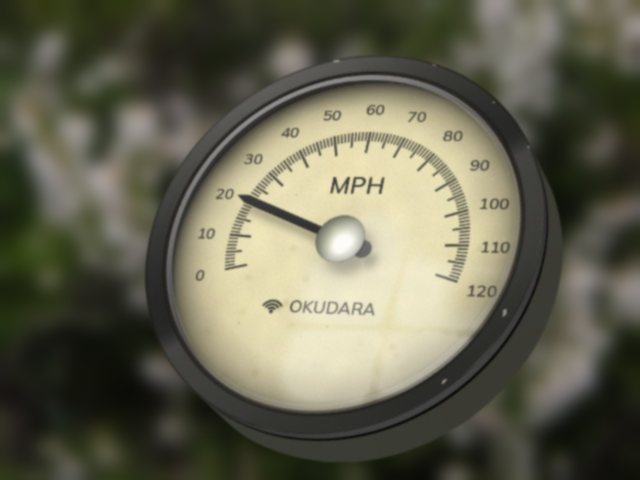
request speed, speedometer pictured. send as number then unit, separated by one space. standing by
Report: 20 mph
